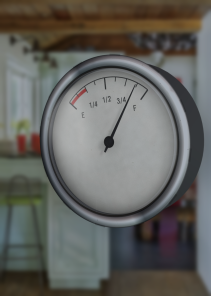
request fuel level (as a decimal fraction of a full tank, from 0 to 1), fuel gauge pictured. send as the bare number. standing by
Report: 0.875
